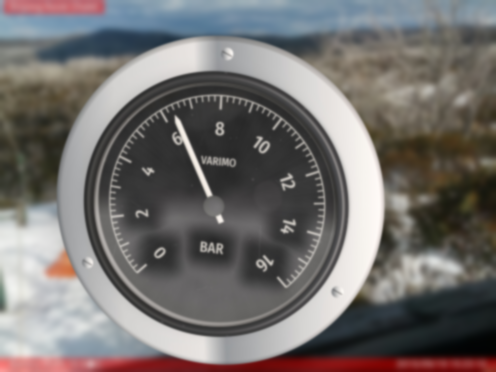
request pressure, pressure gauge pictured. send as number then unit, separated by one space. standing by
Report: 6.4 bar
